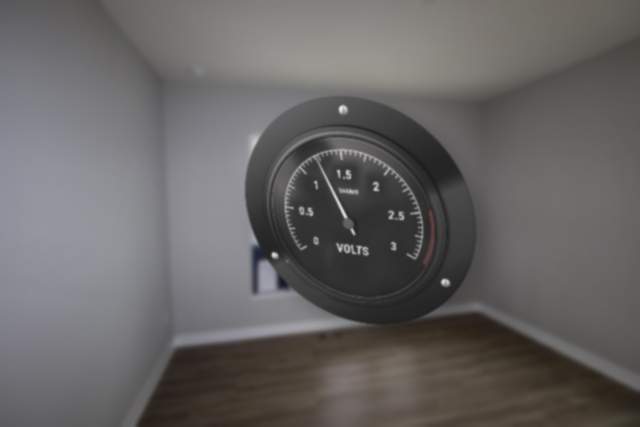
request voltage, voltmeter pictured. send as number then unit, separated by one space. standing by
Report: 1.25 V
